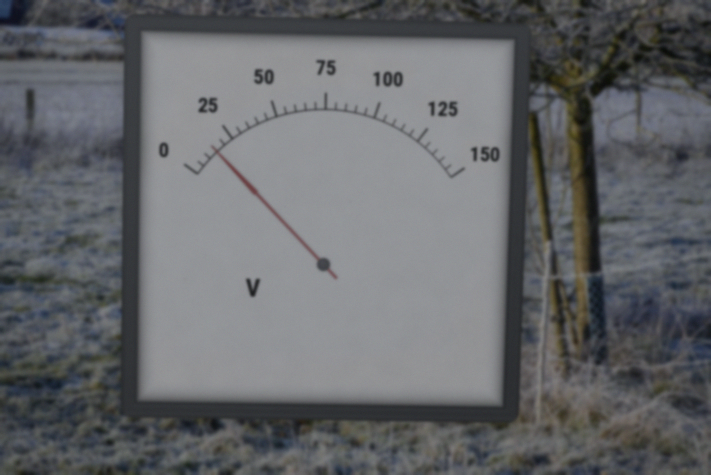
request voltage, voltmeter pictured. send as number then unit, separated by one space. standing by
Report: 15 V
